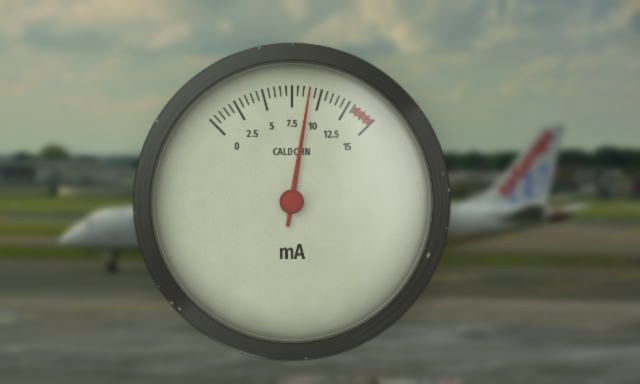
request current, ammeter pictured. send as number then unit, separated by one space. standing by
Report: 9 mA
